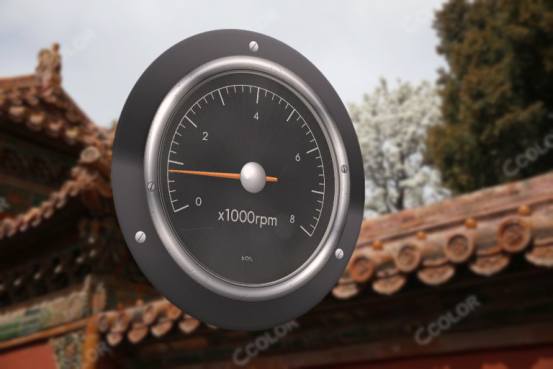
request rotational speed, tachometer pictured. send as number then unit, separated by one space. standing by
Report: 800 rpm
